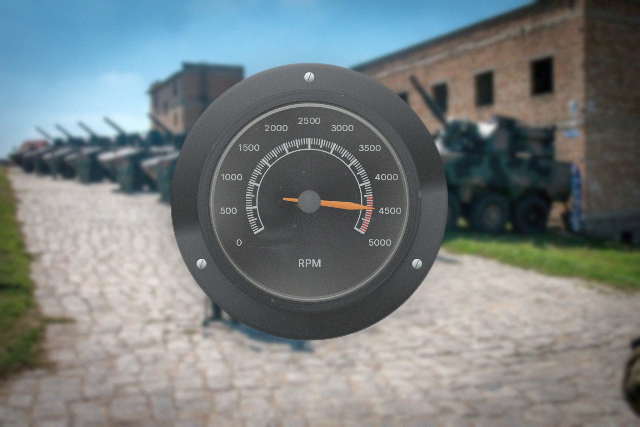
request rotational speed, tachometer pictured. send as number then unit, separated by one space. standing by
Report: 4500 rpm
